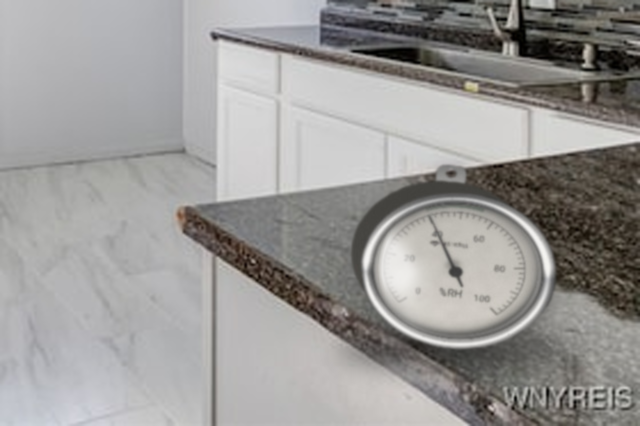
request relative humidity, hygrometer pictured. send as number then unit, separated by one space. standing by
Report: 40 %
